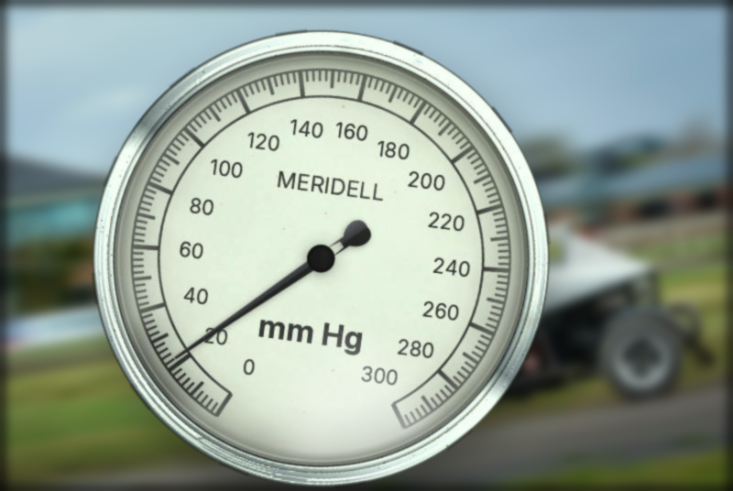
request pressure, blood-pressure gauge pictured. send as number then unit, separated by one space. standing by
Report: 22 mmHg
